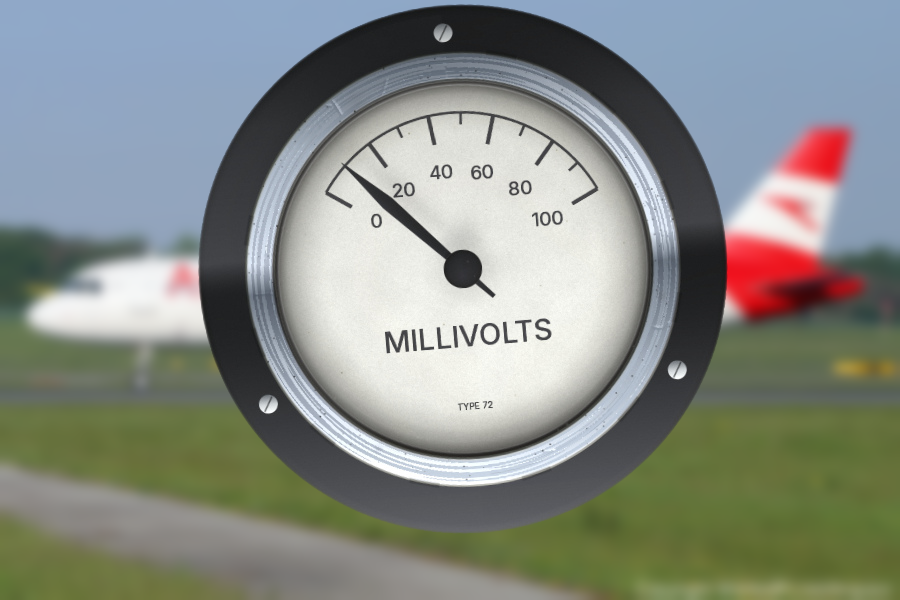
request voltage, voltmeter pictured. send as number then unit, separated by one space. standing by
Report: 10 mV
